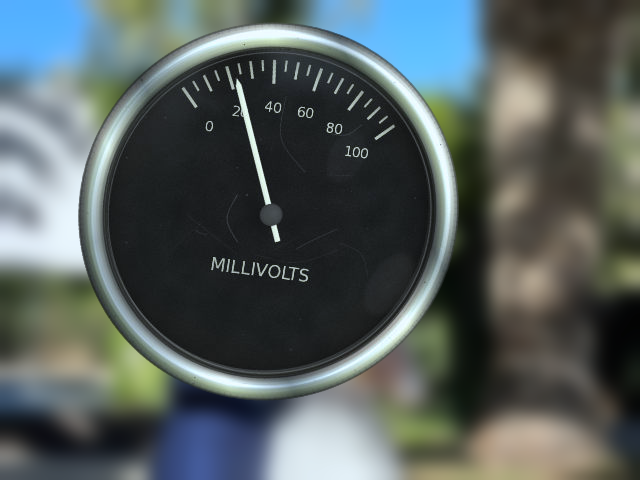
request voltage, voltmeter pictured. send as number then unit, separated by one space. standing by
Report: 22.5 mV
